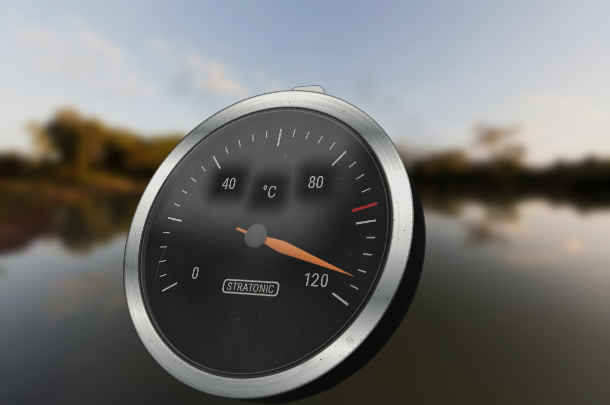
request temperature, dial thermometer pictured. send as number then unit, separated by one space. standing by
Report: 114 °C
